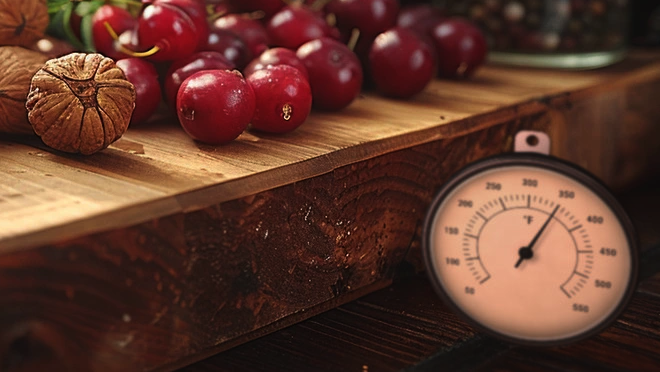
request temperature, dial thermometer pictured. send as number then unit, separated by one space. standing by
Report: 350 °F
